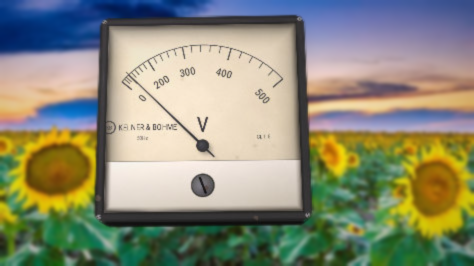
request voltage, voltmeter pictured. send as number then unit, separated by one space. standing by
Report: 100 V
